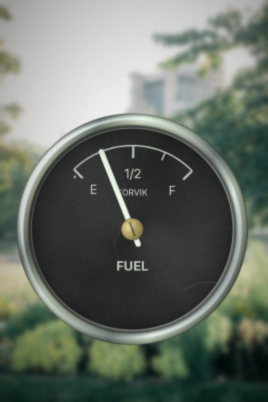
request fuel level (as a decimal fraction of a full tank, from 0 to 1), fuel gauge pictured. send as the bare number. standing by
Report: 0.25
